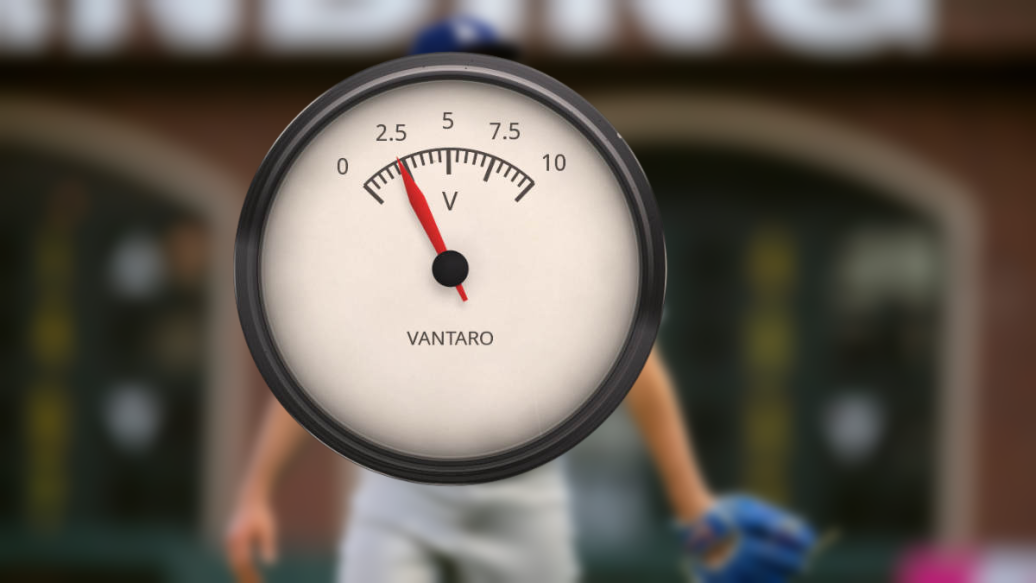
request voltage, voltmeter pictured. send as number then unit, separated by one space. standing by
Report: 2.25 V
